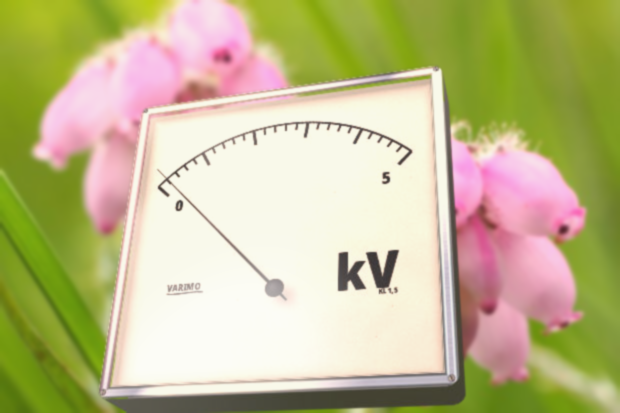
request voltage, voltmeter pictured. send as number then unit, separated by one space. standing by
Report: 0.2 kV
